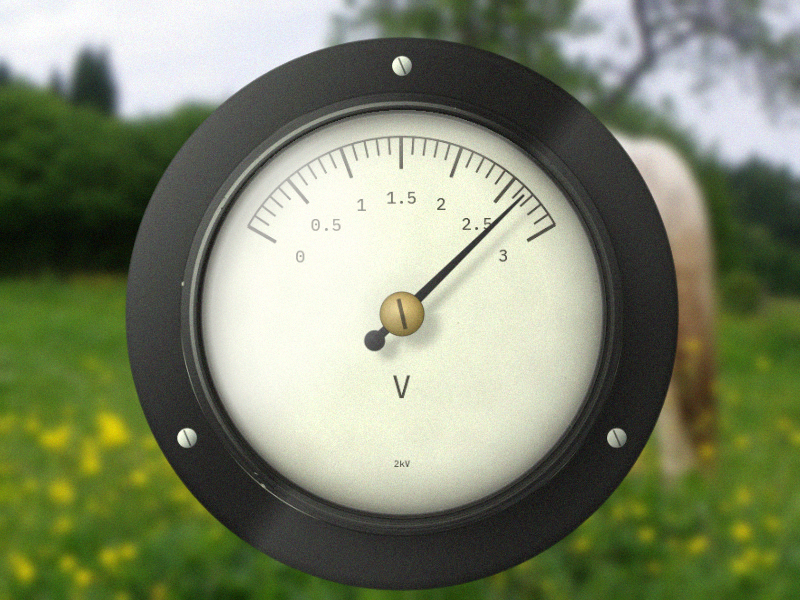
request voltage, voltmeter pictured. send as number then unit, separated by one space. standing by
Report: 2.65 V
